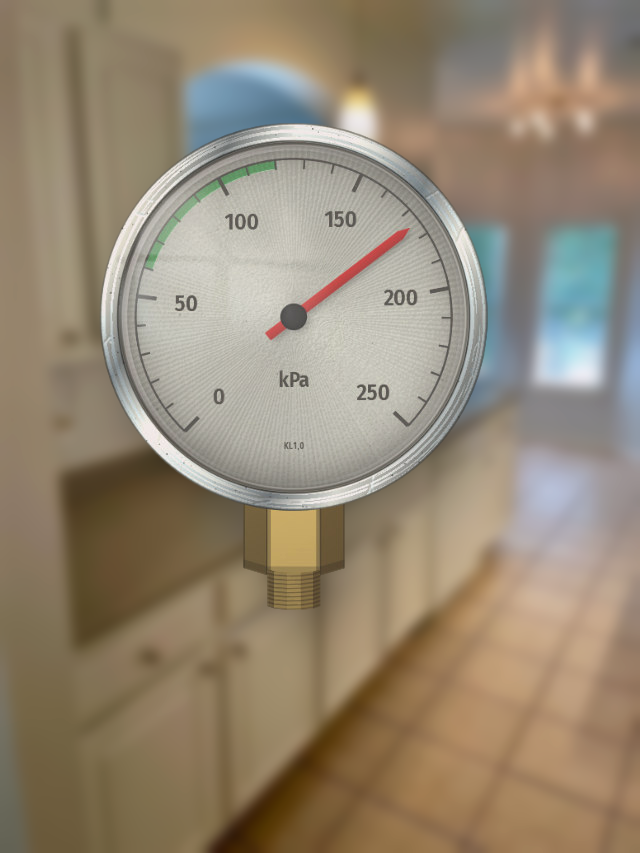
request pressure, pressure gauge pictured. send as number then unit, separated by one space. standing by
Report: 175 kPa
